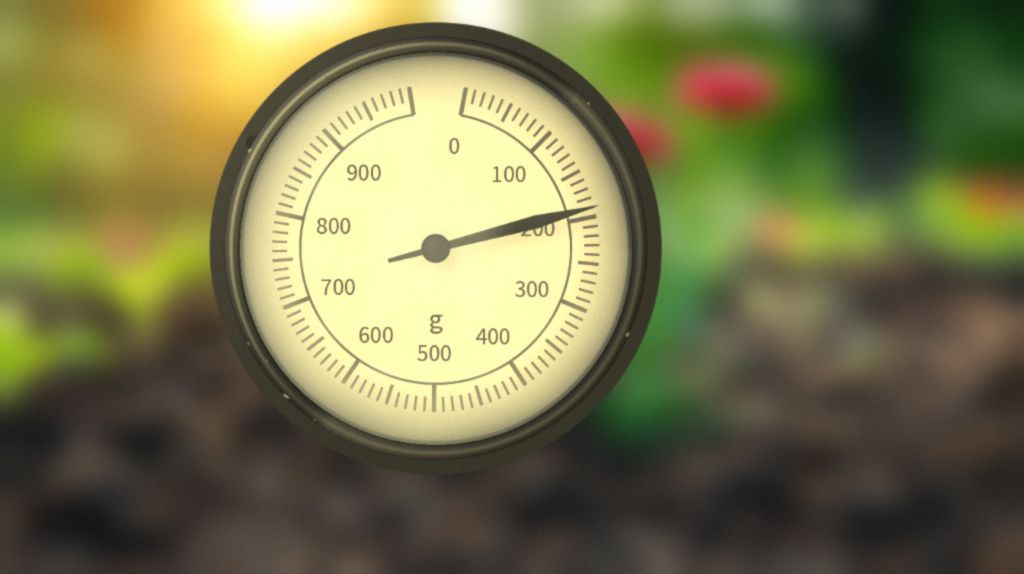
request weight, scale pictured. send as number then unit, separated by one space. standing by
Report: 190 g
